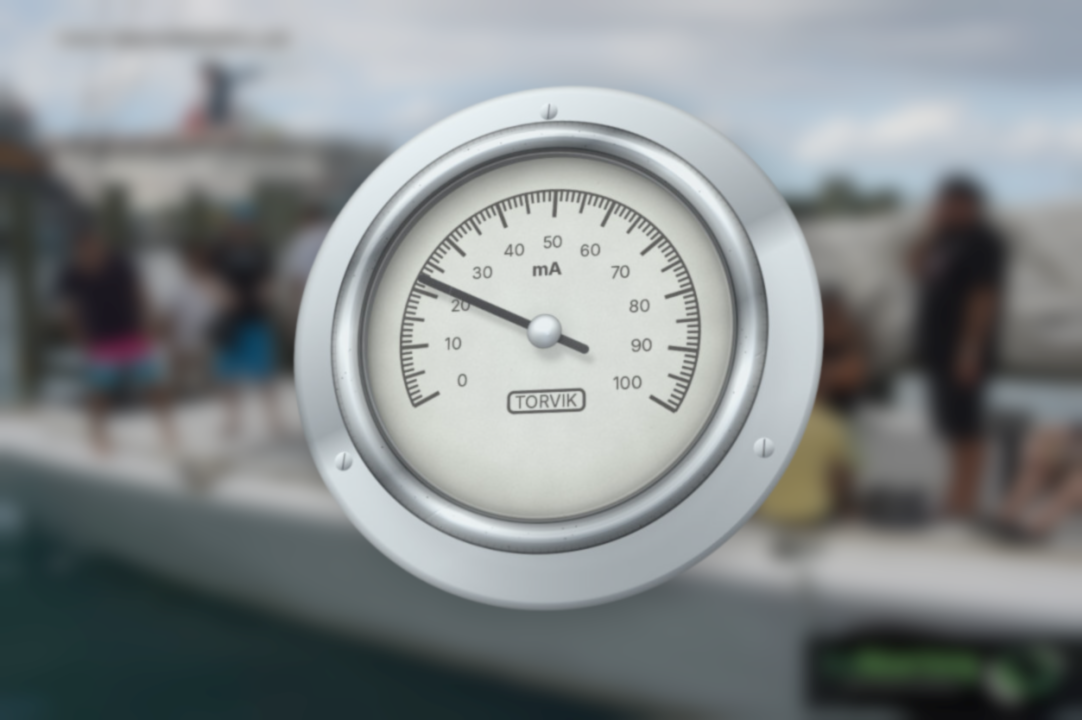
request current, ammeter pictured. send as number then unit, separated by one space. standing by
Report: 22 mA
